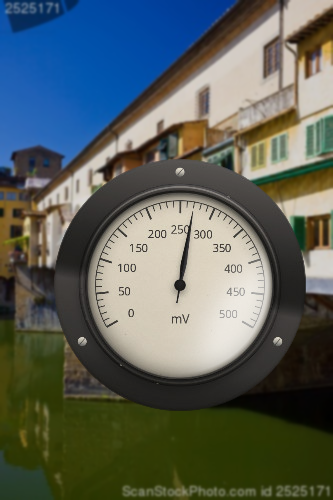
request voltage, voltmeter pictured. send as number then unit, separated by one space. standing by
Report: 270 mV
